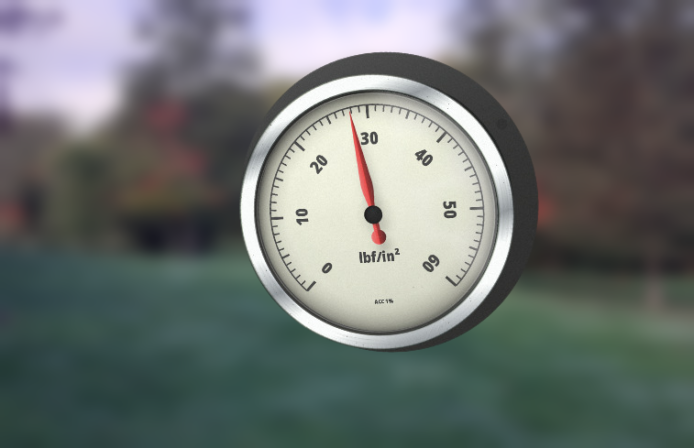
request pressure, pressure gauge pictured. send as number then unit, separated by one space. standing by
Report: 28 psi
